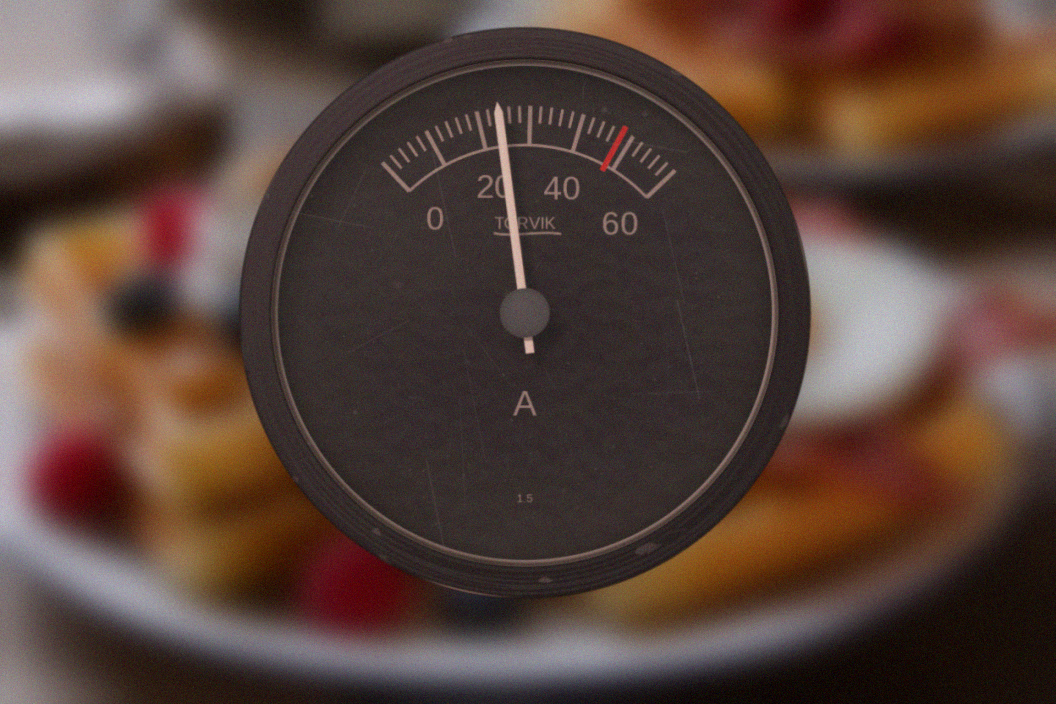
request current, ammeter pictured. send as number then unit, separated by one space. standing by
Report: 24 A
